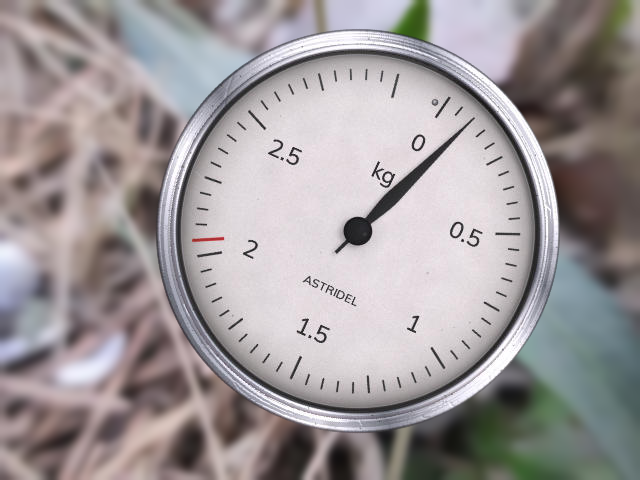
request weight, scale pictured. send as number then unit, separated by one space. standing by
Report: 0.1 kg
